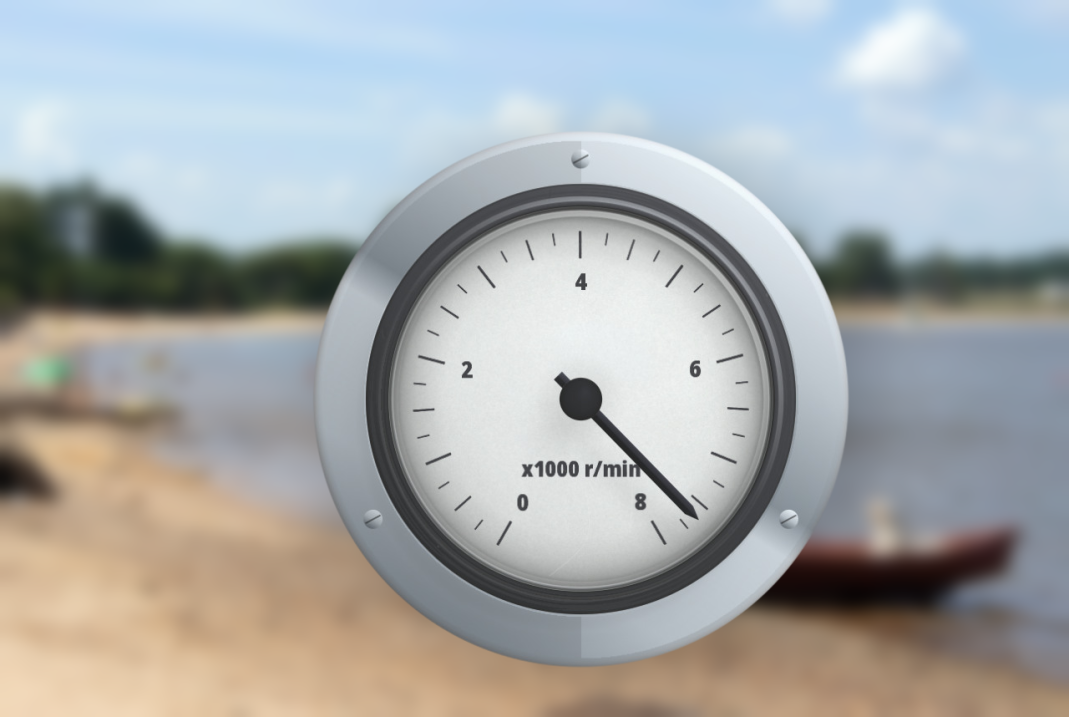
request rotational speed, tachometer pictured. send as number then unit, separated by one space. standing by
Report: 7625 rpm
